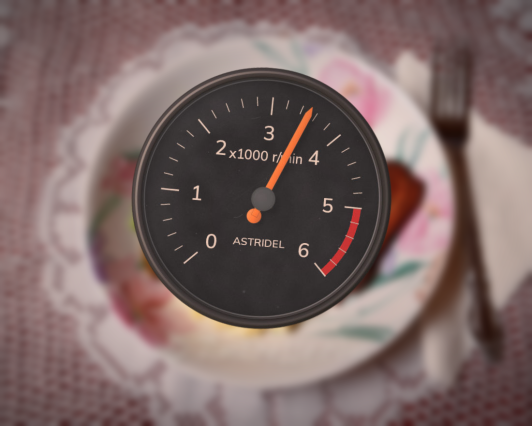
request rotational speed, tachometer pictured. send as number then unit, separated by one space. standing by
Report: 3500 rpm
